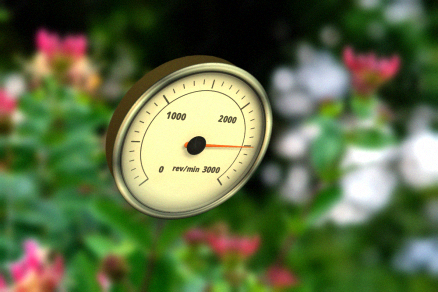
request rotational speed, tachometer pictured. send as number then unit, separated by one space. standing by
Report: 2500 rpm
